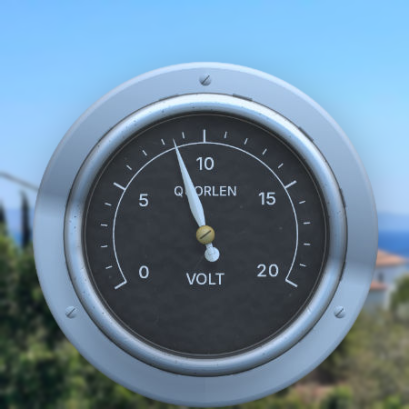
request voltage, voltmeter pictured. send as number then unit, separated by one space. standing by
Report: 8.5 V
